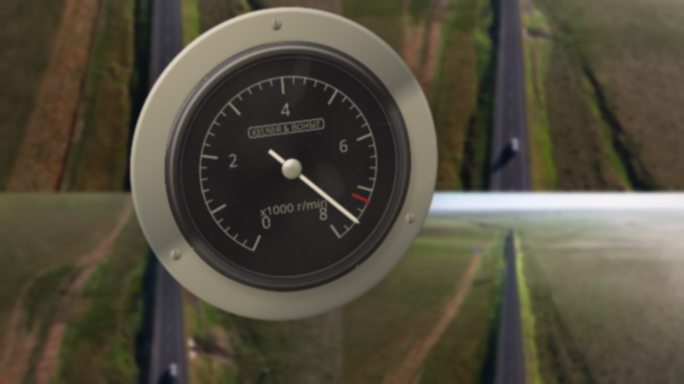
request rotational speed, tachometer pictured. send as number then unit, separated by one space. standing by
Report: 7600 rpm
